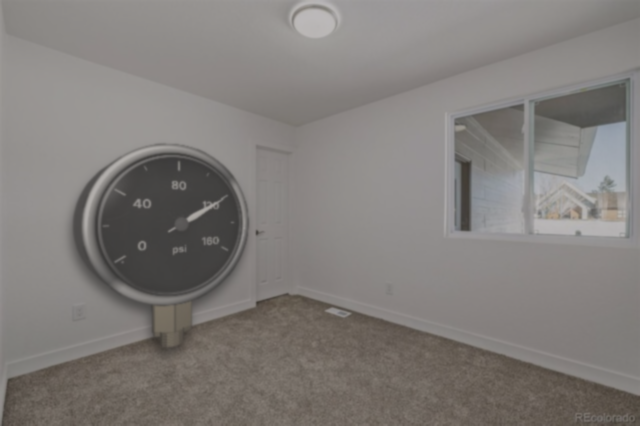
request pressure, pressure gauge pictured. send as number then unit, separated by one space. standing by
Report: 120 psi
